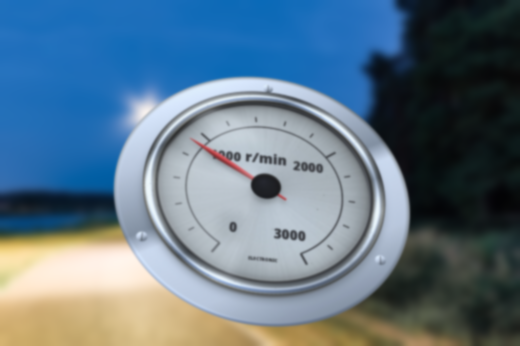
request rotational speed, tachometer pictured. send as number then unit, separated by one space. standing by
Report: 900 rpm
